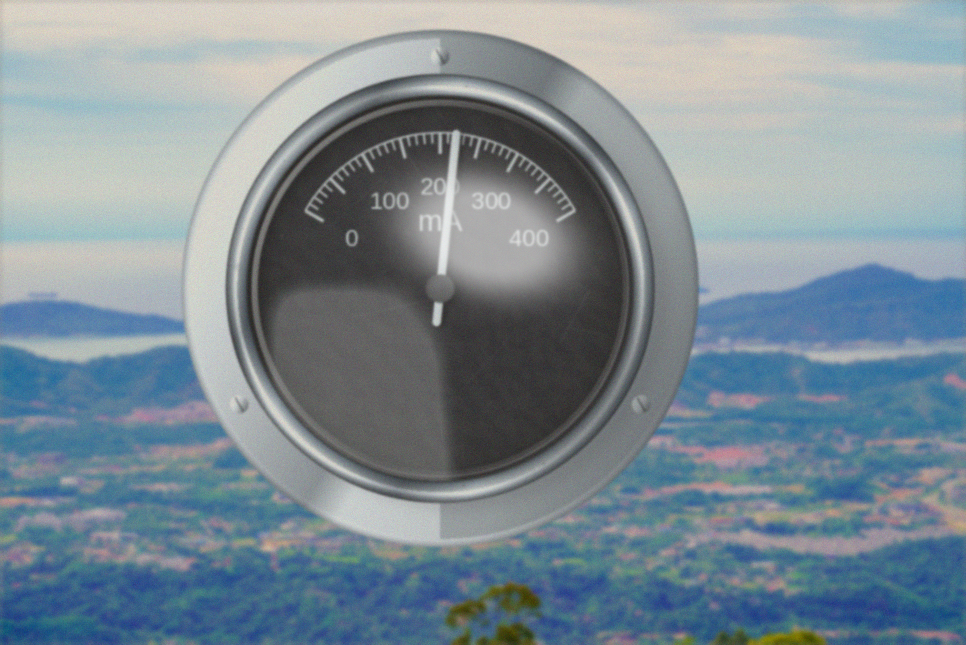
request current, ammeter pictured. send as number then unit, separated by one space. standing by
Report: 220 mA
